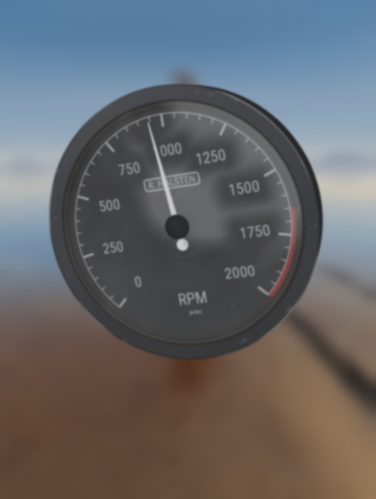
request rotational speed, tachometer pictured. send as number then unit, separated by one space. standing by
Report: 950 rpm
